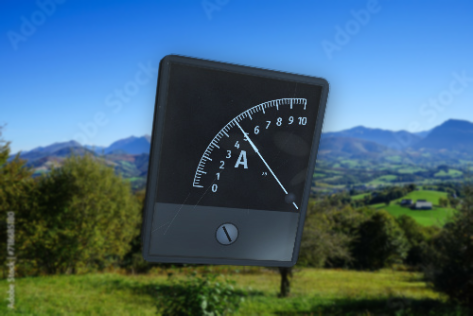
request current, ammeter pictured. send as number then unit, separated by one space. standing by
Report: 5 A
